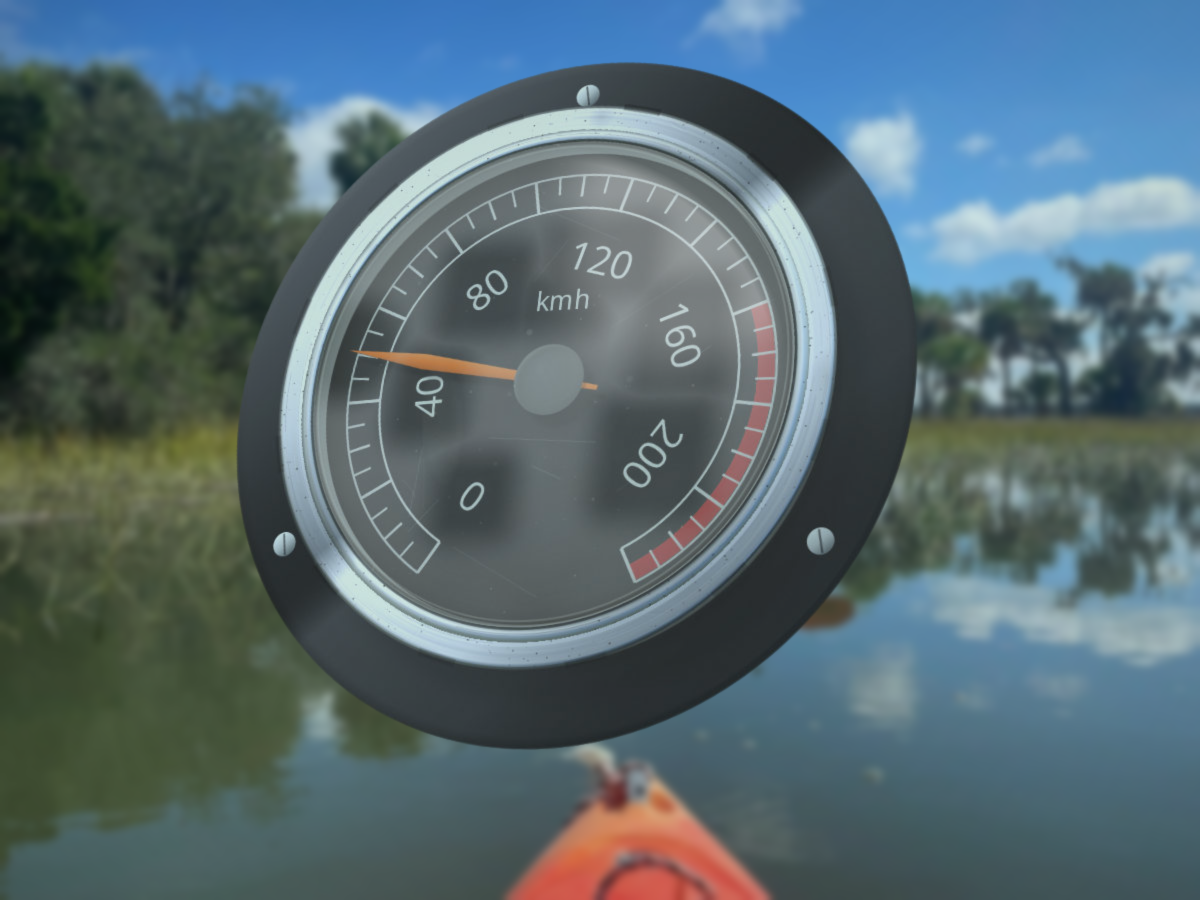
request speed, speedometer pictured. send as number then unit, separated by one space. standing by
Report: 50 km/h
